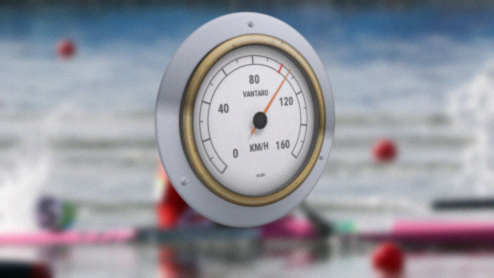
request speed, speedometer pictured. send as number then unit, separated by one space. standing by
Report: 105 km/h
